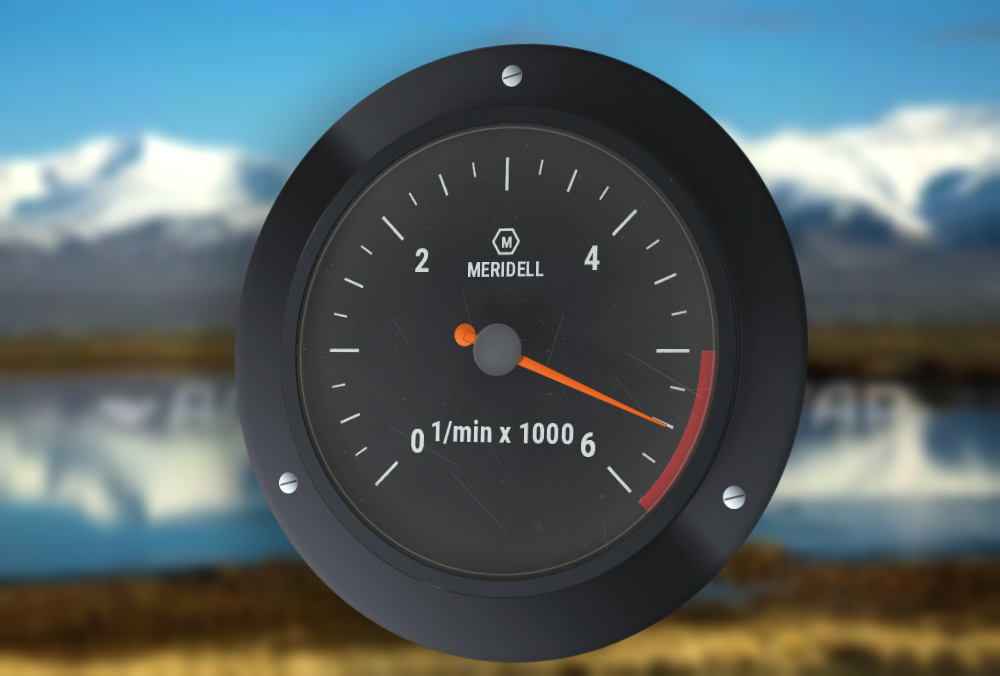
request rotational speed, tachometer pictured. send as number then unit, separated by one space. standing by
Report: 5500 rpm
